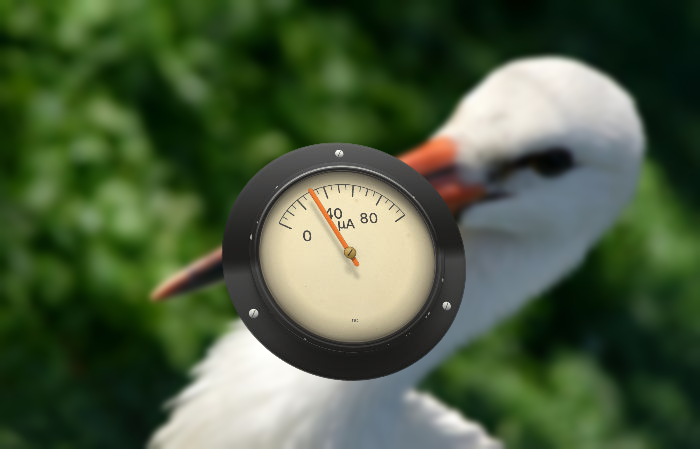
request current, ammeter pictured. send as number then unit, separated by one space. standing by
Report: 30 µA
